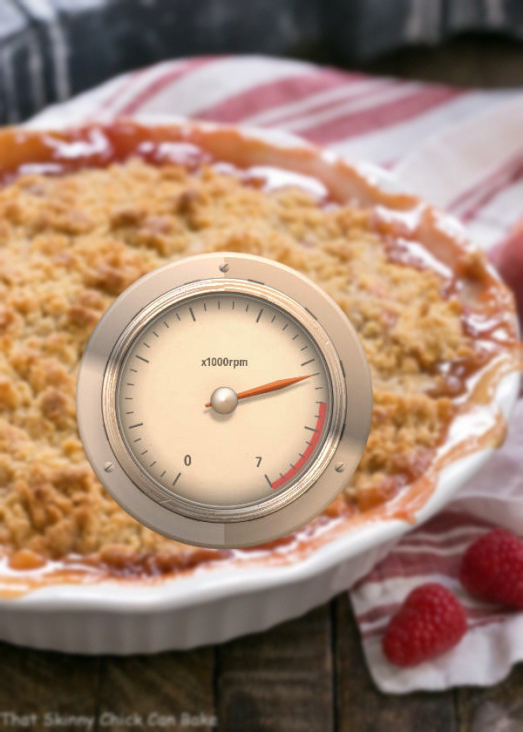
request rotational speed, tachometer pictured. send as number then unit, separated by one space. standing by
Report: 5200 rpm
